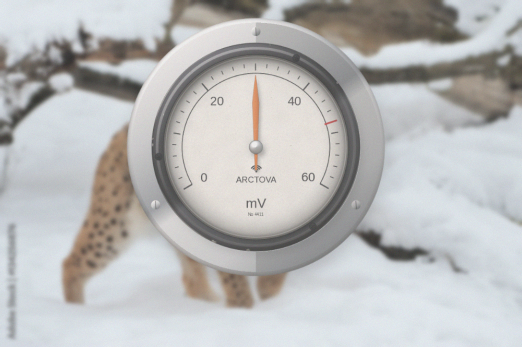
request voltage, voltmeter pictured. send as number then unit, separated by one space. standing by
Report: 30 mV
